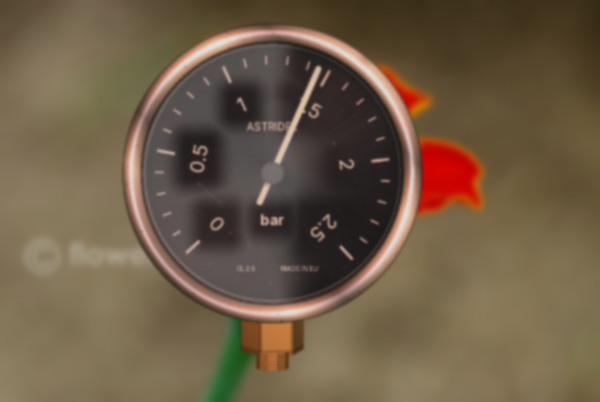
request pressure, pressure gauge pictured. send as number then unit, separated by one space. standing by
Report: 1.45 bar
